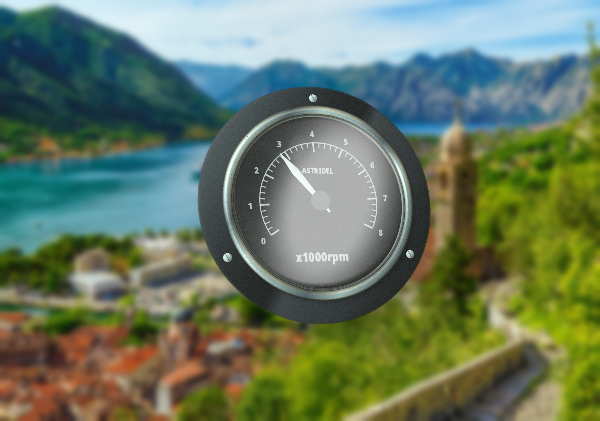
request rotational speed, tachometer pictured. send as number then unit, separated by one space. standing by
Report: 2800 rpm
